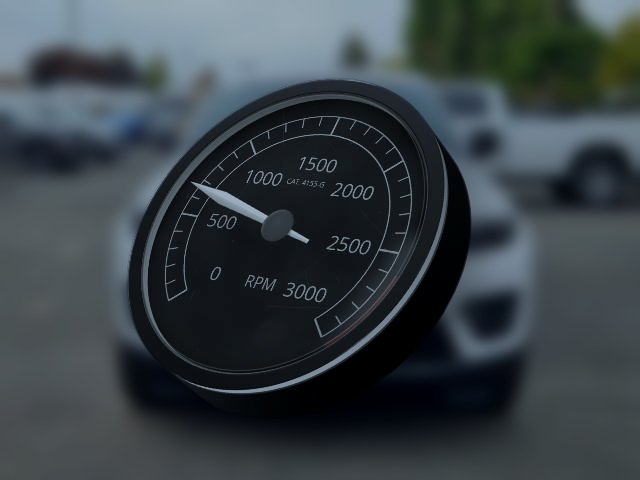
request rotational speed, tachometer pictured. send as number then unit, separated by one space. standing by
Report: 650 rpm
